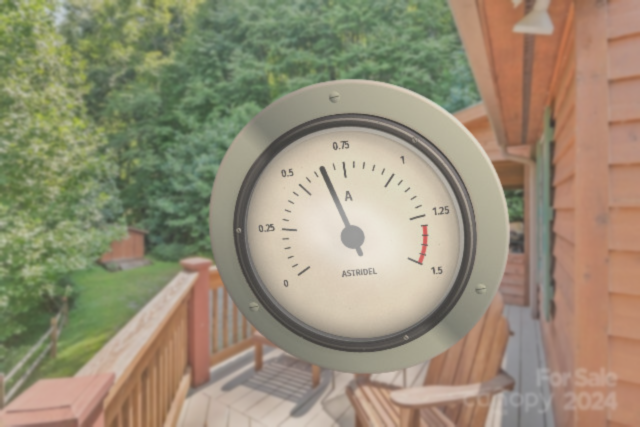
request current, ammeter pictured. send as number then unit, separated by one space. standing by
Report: 0.65 A
